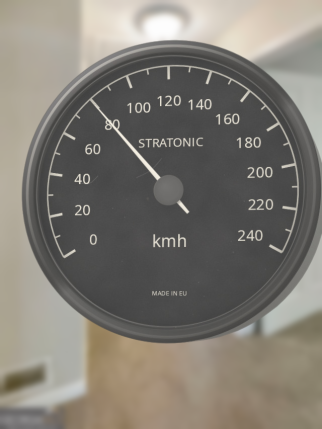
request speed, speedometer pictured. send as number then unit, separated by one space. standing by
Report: 80 km/h
